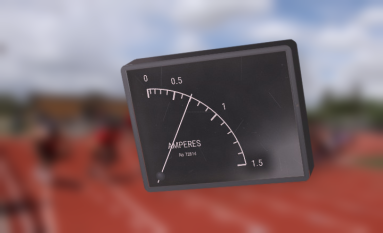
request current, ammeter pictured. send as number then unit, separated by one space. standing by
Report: 0.7 A
